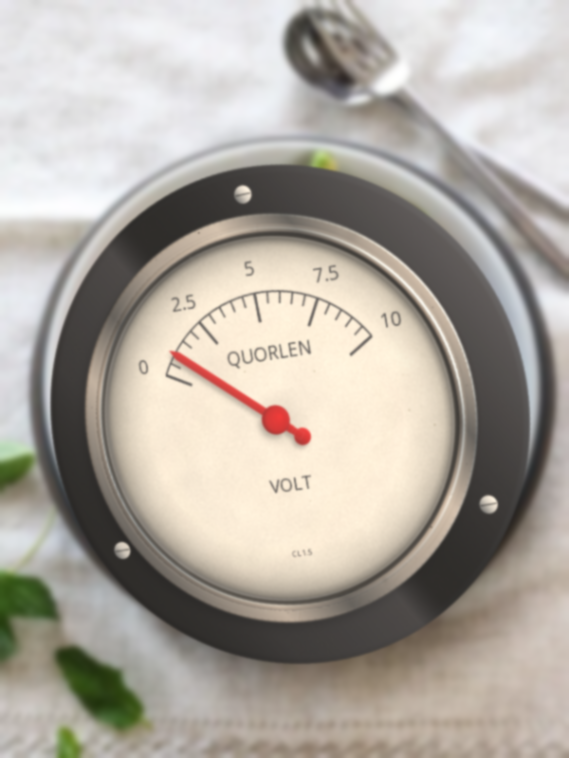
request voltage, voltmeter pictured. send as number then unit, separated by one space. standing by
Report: 1 V
